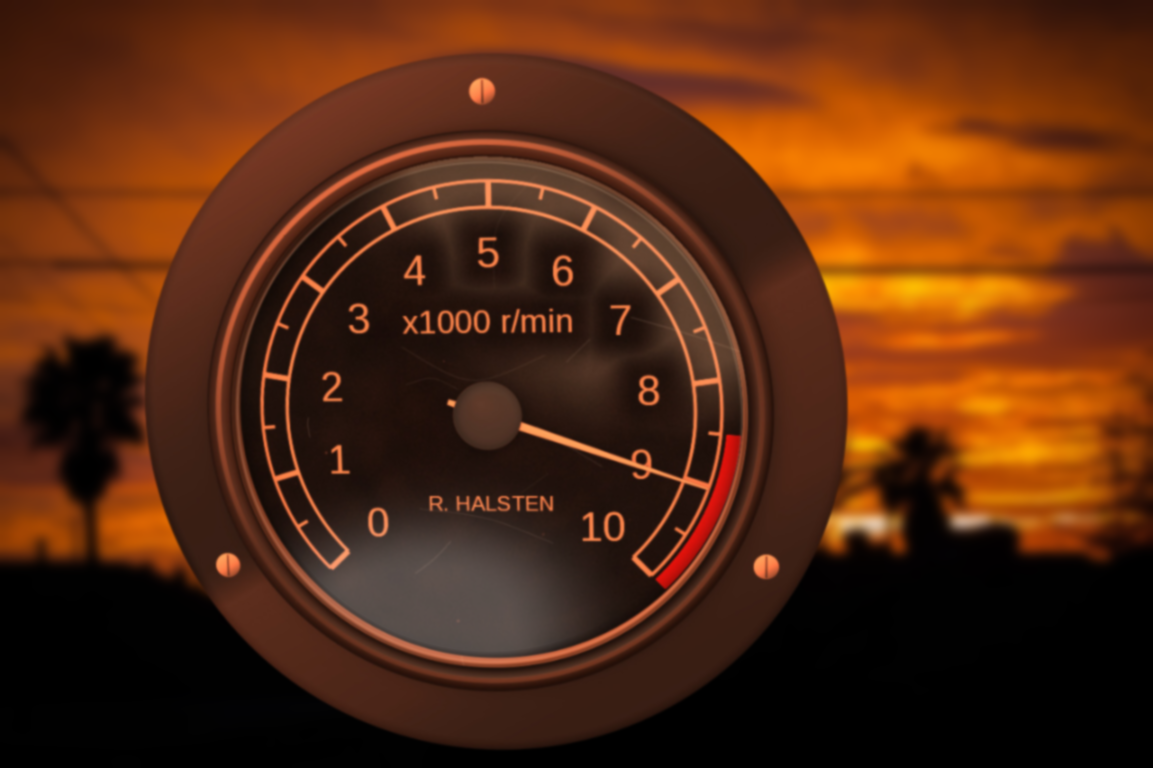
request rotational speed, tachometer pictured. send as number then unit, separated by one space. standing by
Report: 9000 rpm
